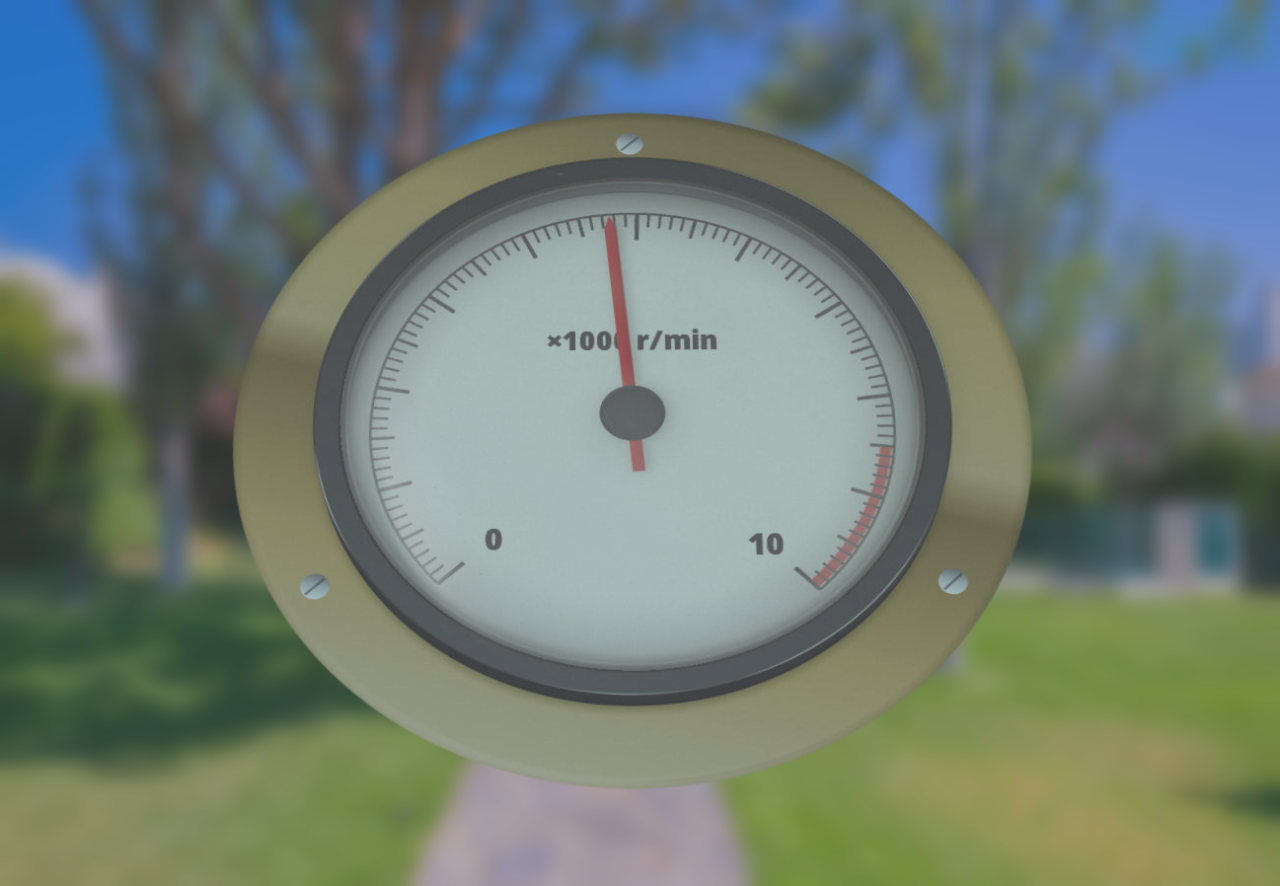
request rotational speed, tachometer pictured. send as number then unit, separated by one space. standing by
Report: 4750 rpm
